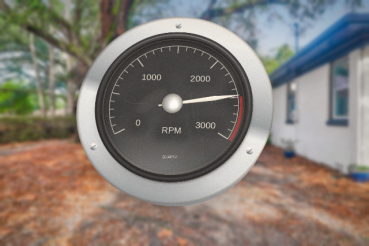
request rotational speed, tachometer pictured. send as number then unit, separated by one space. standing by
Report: 2500 rpm
